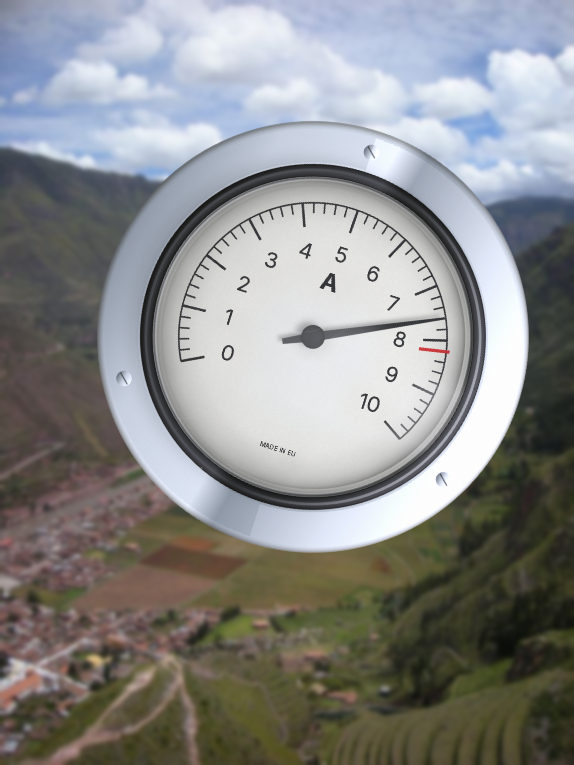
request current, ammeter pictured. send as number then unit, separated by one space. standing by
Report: 7.6 A
